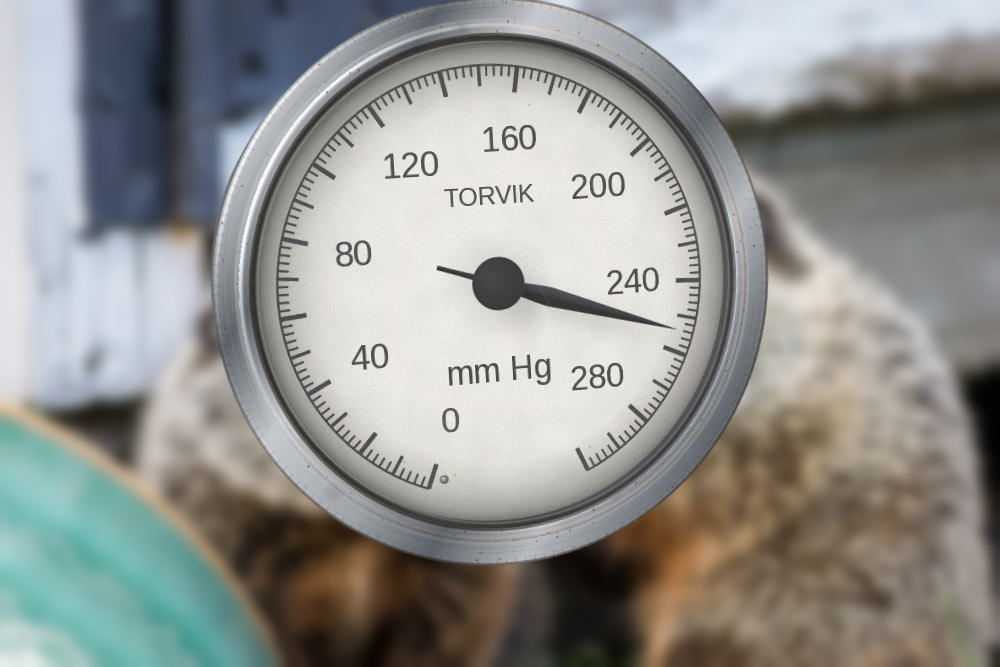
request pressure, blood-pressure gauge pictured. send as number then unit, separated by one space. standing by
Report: 254 mmHg
